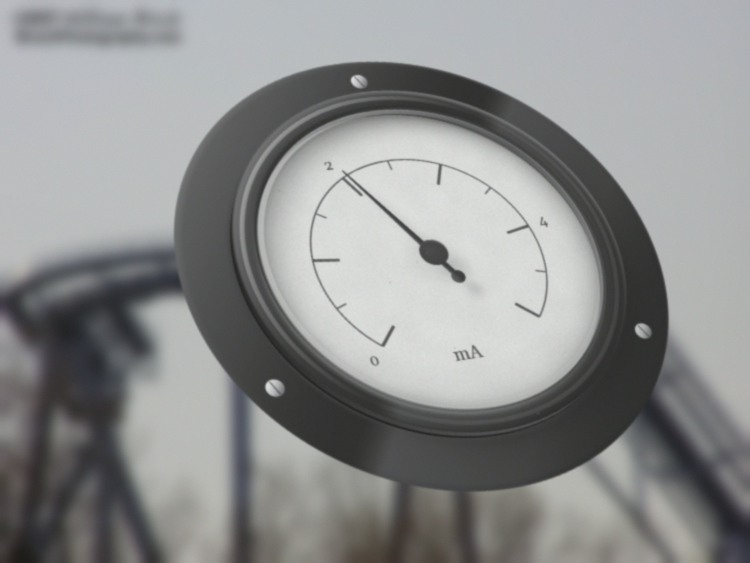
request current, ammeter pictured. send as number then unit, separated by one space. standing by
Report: 2 mA
